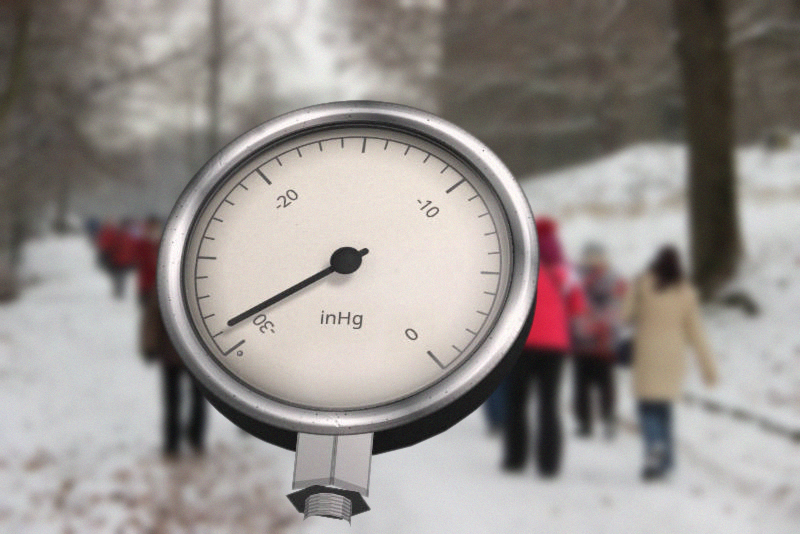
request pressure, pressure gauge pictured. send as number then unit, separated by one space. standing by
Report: -29 inHg
